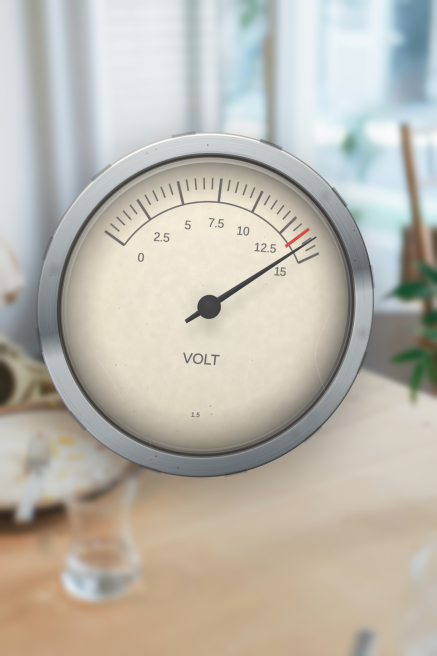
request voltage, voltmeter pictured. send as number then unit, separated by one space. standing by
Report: 14 V
